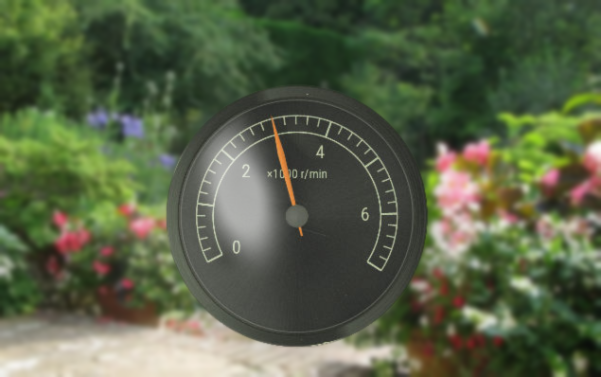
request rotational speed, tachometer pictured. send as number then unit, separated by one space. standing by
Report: 3000 rpm
